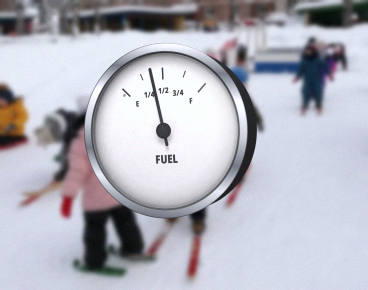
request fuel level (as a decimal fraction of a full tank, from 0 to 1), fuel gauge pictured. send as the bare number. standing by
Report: 0.375
